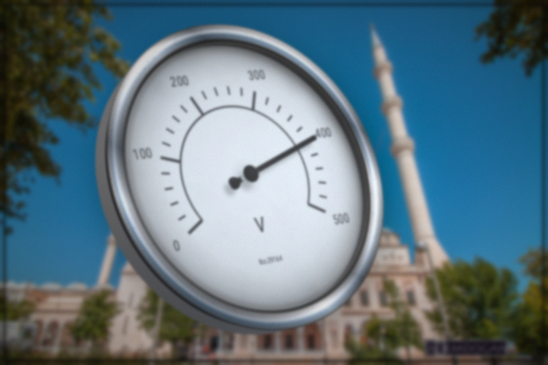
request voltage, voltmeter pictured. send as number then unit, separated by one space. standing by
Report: 400 V
